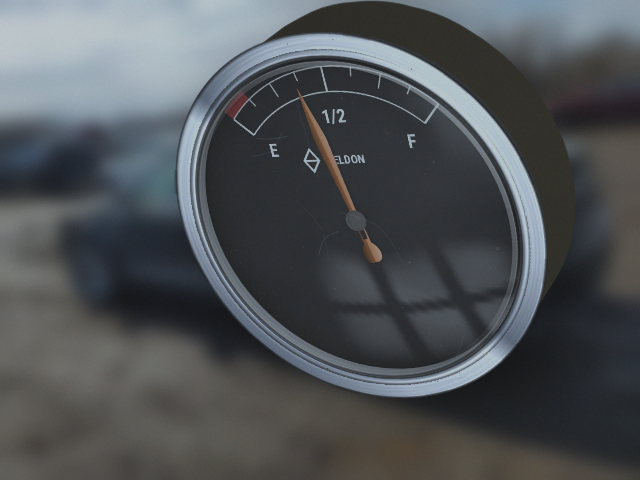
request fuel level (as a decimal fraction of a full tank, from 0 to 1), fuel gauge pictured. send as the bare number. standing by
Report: 0.375
